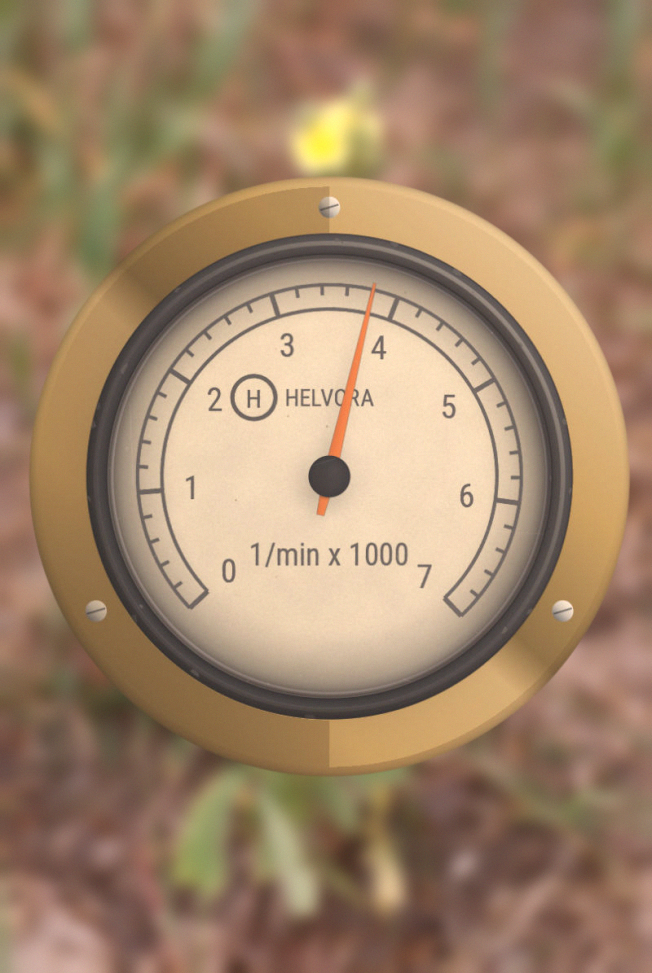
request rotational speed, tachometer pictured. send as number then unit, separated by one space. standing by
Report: 3800 rpm
